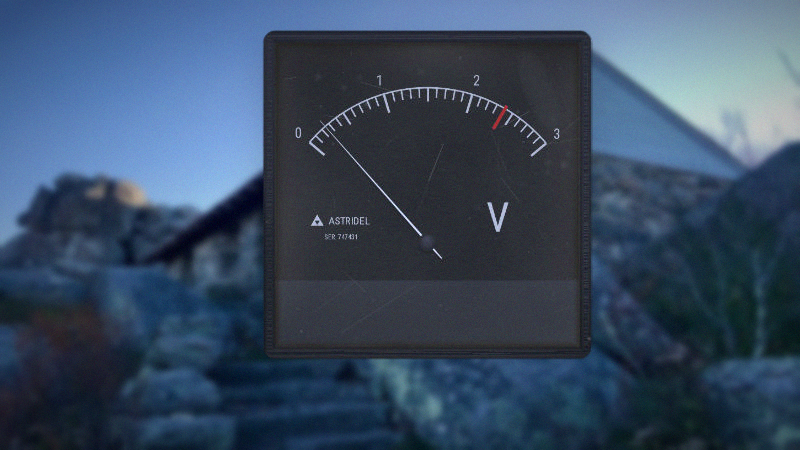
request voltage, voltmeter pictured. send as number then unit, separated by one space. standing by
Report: 0.25 V
